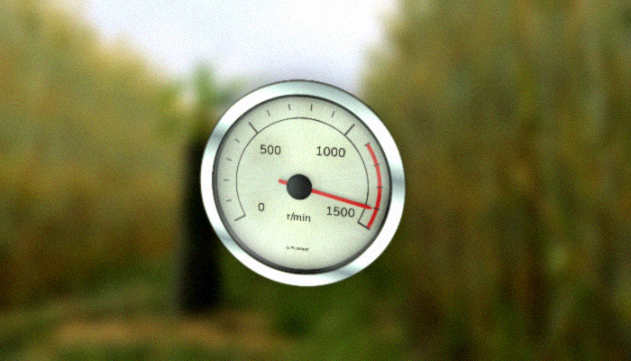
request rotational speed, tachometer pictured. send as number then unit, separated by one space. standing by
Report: 1400 rpm
